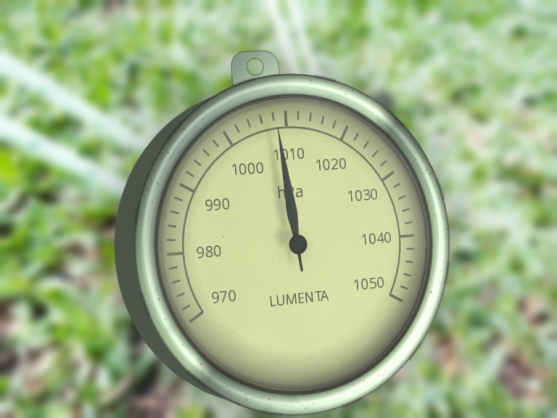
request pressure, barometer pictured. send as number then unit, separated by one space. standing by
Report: 1008 hPa
